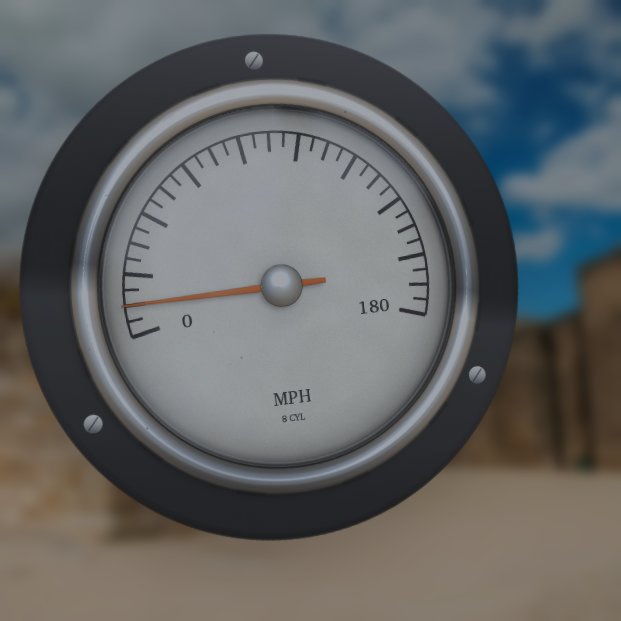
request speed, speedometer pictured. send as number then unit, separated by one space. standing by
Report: 10 mph
